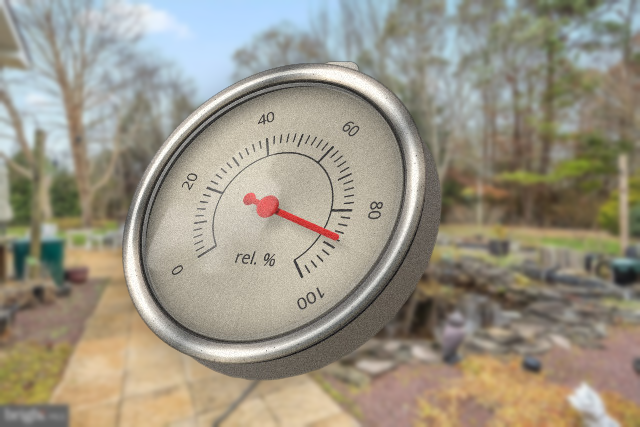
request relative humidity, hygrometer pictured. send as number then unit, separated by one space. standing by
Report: 88 %
